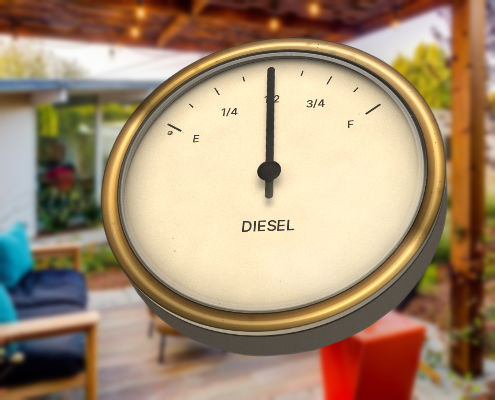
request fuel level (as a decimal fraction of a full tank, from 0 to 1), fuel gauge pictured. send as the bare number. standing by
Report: 0.5
